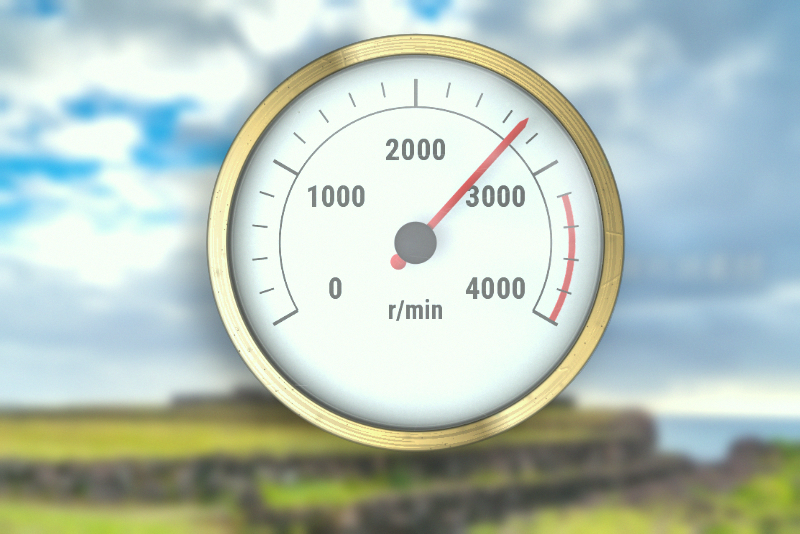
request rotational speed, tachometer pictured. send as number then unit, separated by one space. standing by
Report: 2700 rpm
